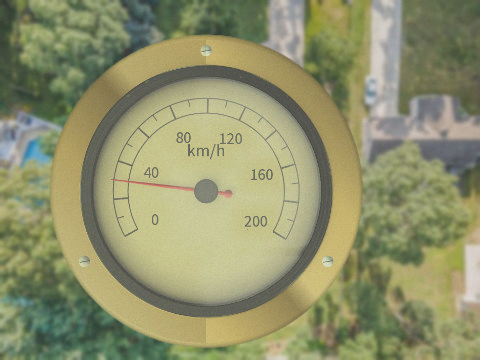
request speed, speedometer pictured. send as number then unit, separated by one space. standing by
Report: 30 km/h
